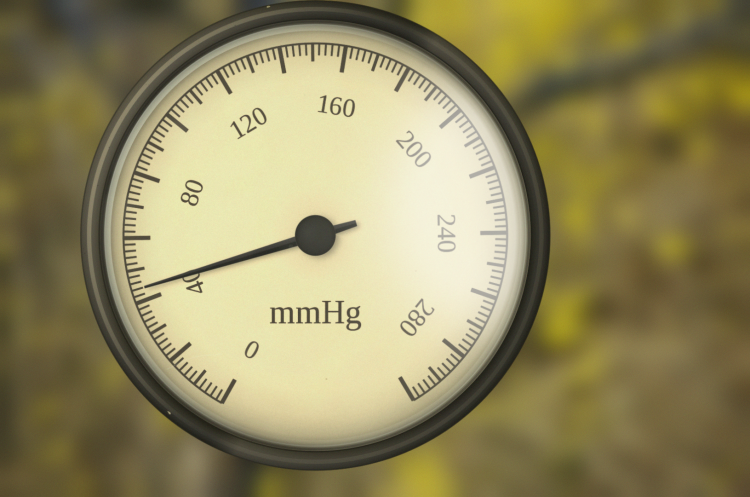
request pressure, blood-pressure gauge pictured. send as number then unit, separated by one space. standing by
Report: 44 mmHg
